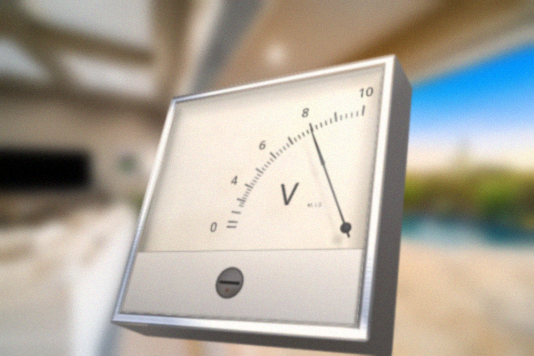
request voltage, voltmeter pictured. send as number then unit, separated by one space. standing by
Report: 8 V
